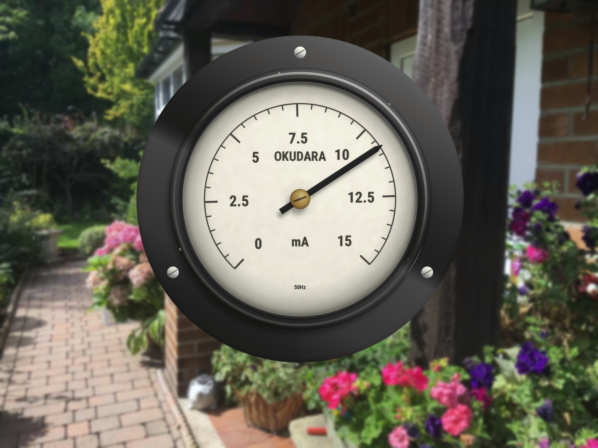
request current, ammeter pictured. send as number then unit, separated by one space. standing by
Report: 10.75 mA
